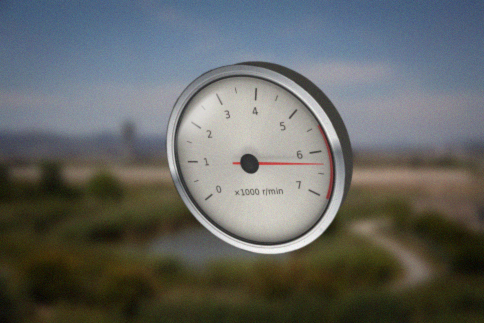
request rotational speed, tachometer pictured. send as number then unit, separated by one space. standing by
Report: 6250 rpm
